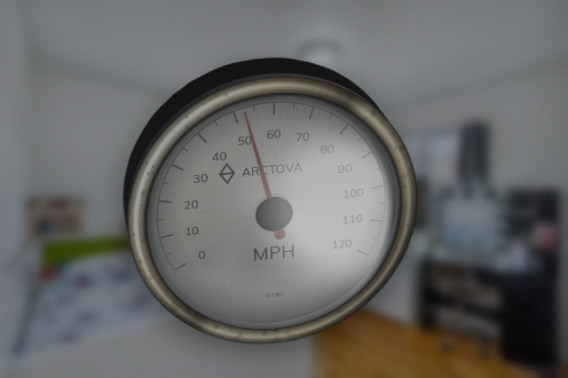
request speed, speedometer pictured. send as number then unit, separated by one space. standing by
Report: 52.5 mph
